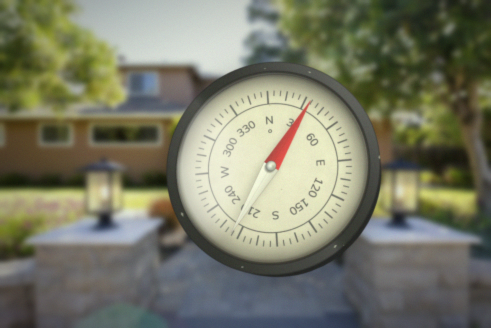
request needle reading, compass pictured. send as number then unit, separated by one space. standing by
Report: 35 °
